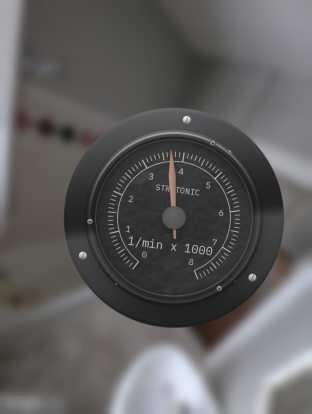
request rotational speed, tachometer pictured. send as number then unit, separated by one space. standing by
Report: 3700 rpm
